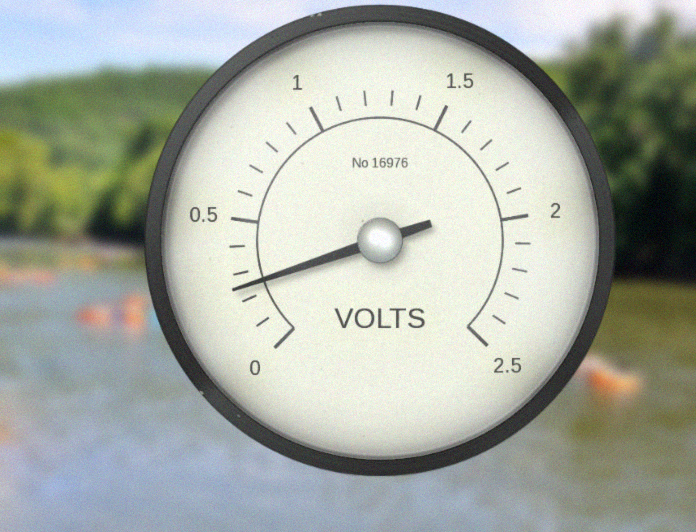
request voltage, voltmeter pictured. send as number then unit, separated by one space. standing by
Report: 0.25 V
